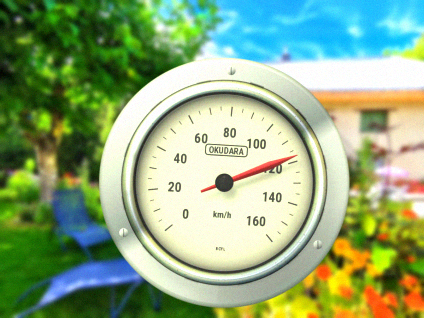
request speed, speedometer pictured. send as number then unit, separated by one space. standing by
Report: 117.5 km/h
